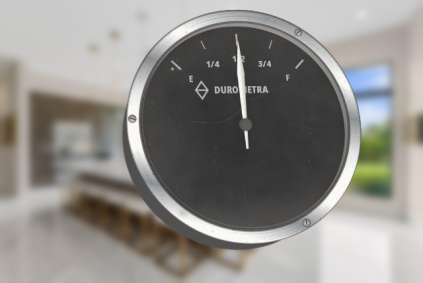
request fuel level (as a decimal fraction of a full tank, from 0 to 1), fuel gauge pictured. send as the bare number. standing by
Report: 0.5
